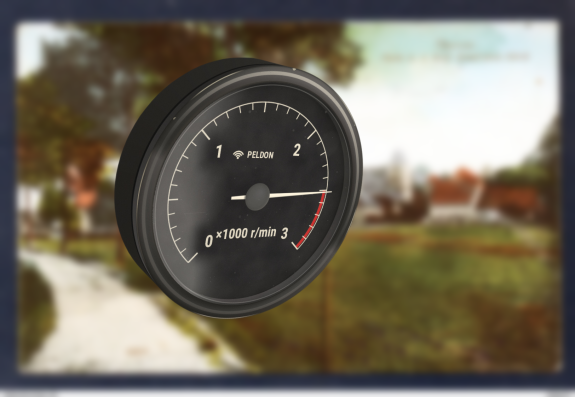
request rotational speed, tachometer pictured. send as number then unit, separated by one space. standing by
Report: 2500 rpm
